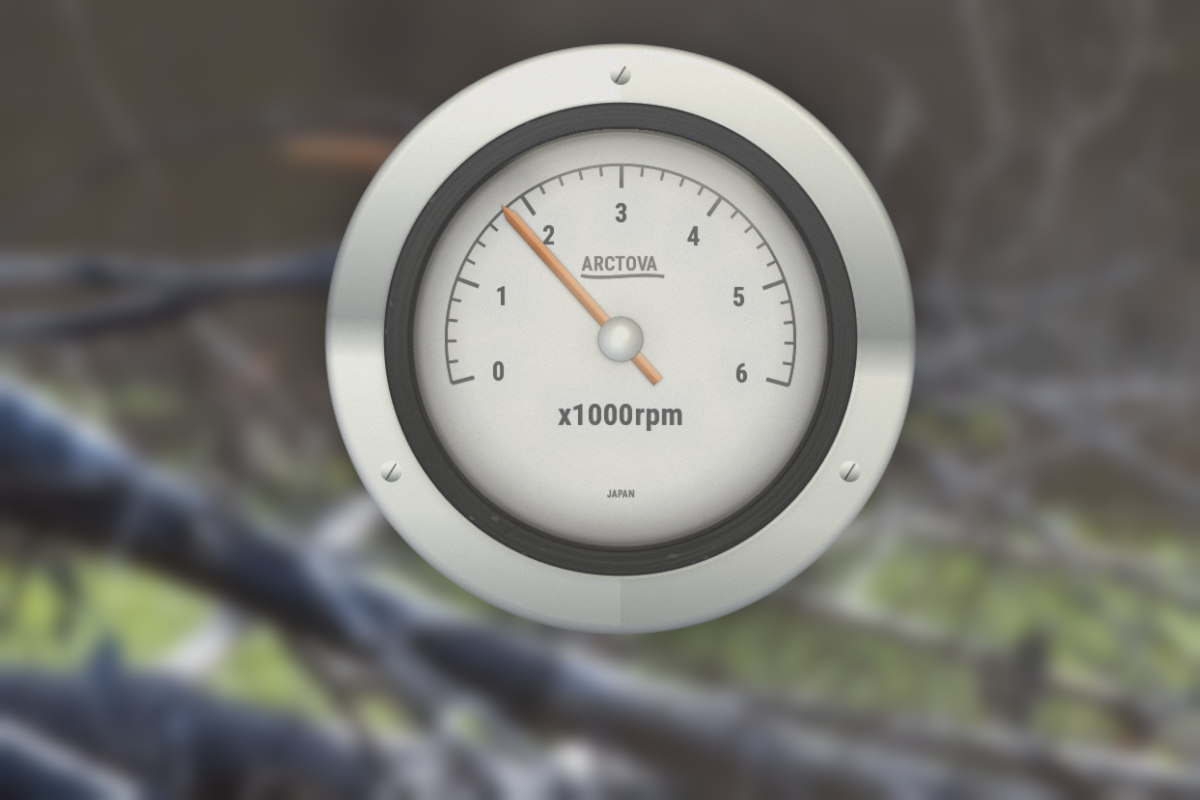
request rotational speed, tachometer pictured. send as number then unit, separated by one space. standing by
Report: 1800 rpm
